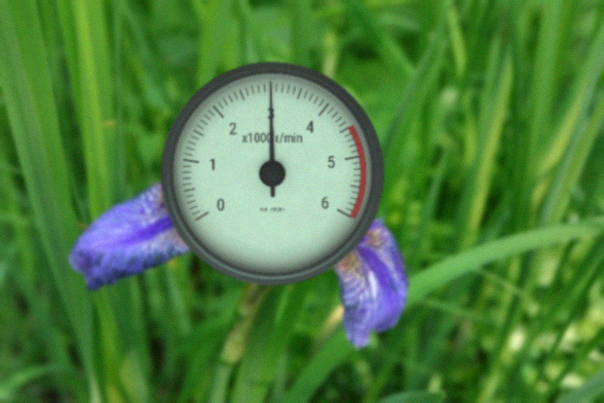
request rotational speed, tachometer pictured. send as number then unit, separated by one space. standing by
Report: 3000 rpm
